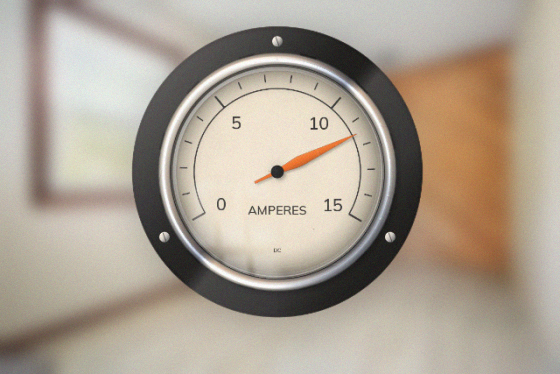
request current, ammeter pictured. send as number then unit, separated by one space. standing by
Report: 11.5 A
